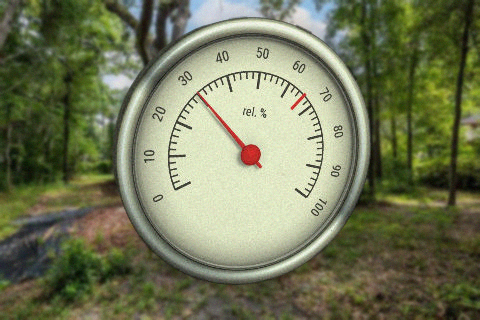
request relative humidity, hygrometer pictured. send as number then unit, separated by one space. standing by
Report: 30 %
